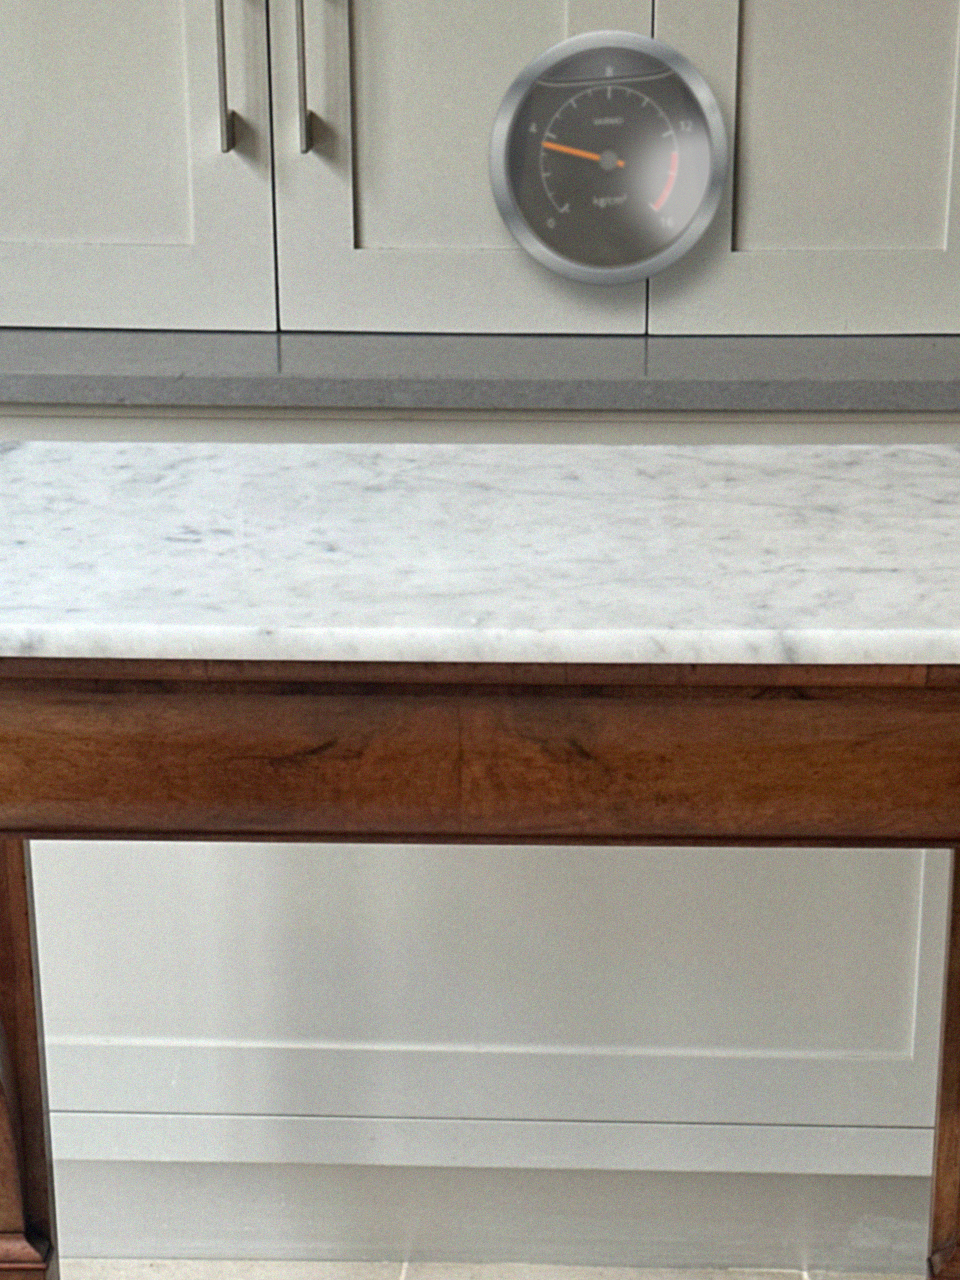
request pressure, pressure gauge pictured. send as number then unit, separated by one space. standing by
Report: 3.5 kg/cm²
